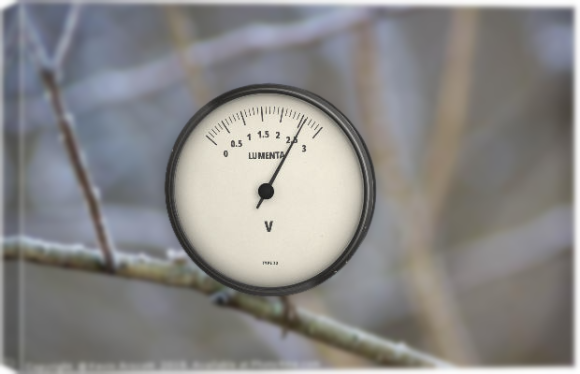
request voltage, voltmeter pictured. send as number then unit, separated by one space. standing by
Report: 2.6 V
